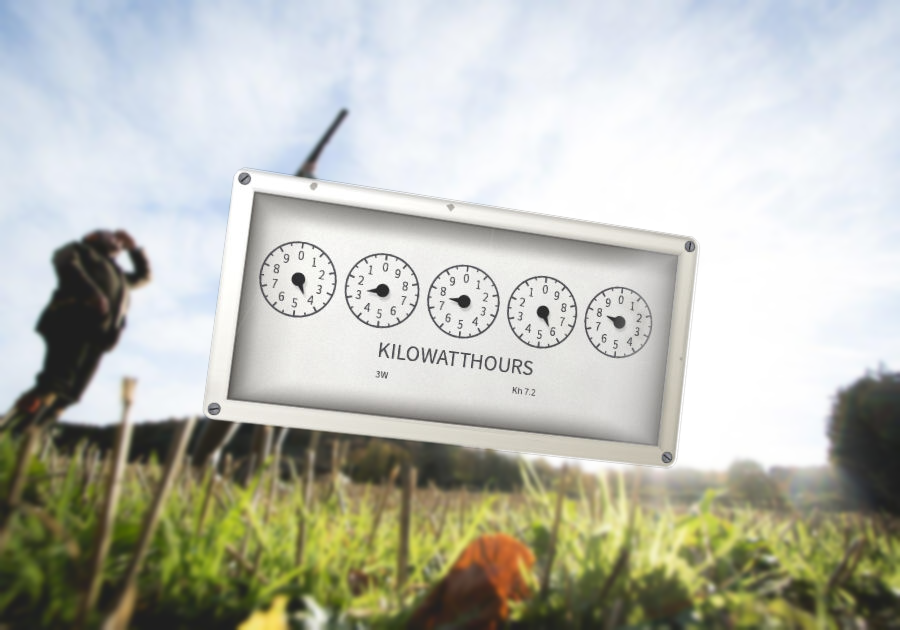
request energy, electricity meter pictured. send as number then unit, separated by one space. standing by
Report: 42758 kWh
